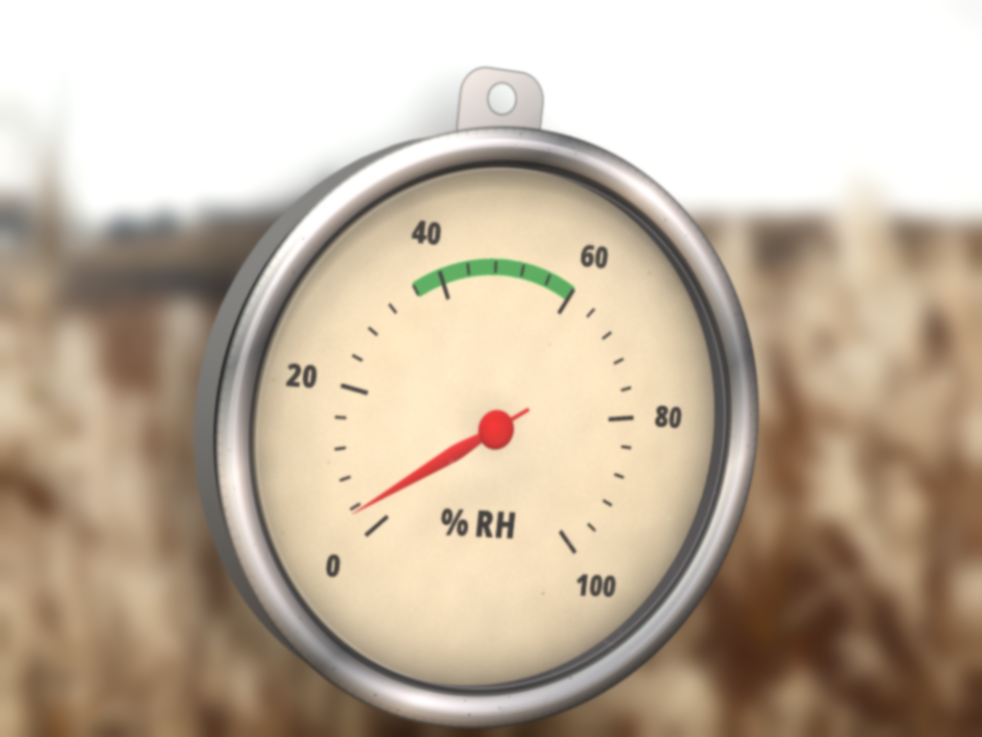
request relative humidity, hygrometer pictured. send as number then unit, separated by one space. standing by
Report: 4 %
